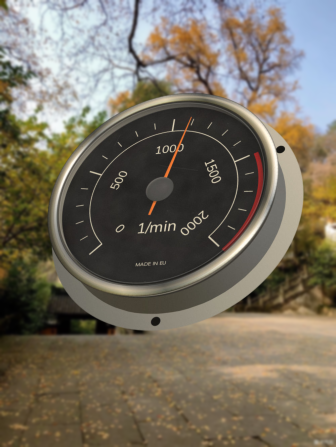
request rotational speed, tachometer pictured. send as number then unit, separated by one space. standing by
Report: 1100 rpm
